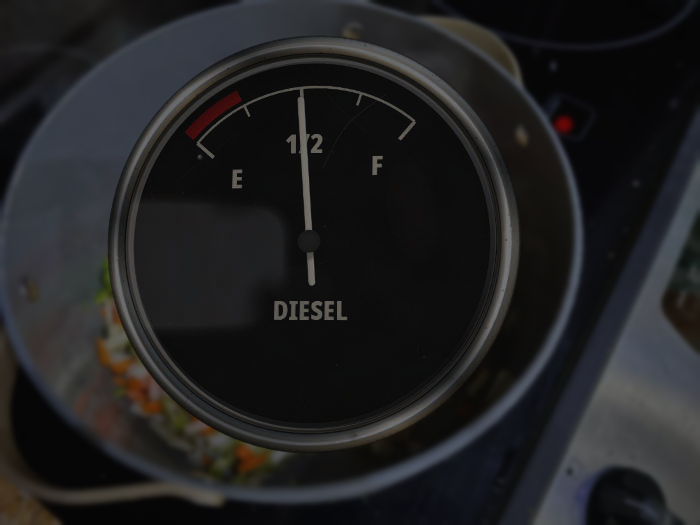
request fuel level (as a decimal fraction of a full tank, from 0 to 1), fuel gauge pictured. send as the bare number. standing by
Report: 0.5
